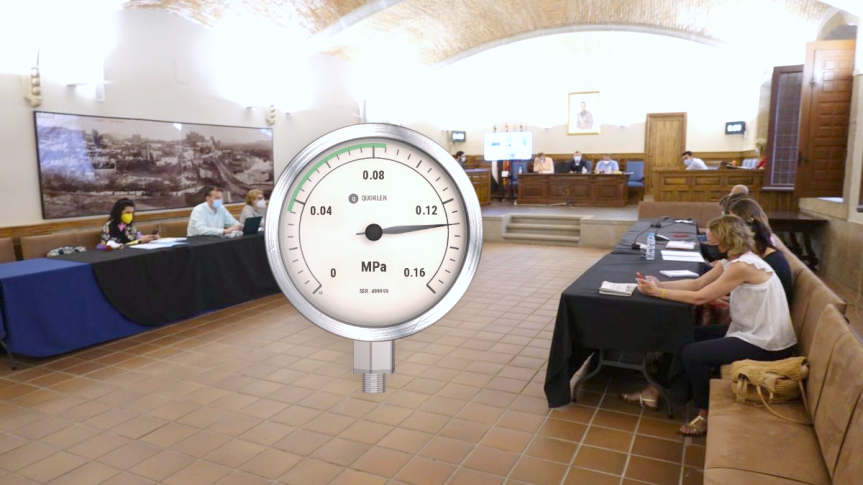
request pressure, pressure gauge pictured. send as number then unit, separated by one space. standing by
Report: 0.13 MPa
